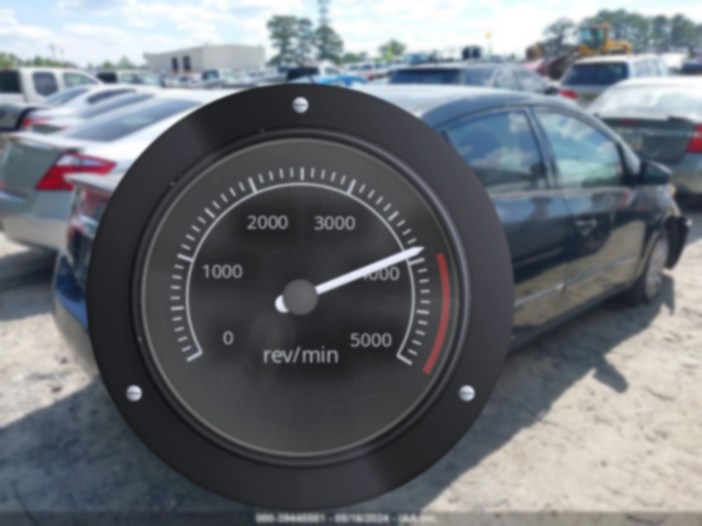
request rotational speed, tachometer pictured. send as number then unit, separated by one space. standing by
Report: 3900 rpm
